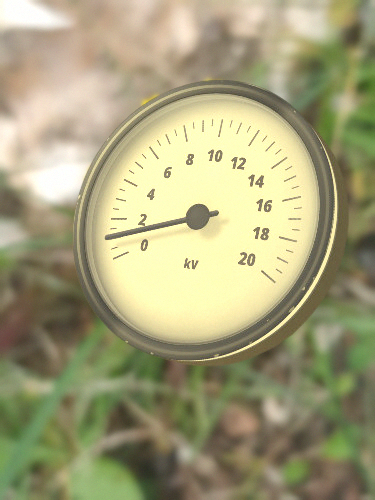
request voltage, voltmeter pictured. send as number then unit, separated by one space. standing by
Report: 1 kV
